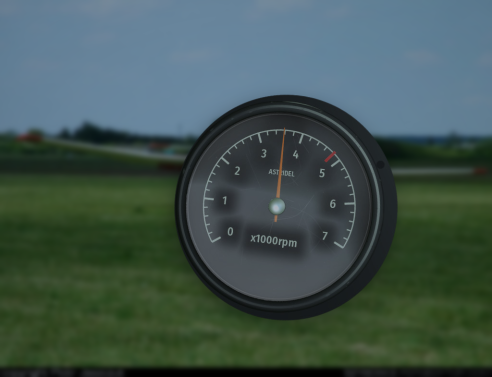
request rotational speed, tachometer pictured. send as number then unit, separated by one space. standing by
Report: 3600 rpm
